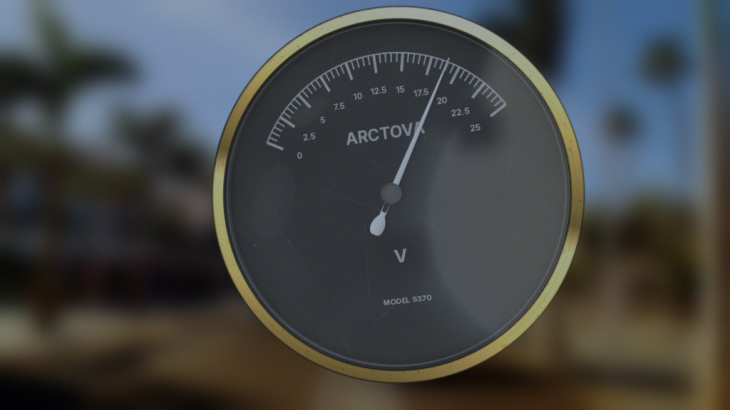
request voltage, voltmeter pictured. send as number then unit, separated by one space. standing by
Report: 19 V
